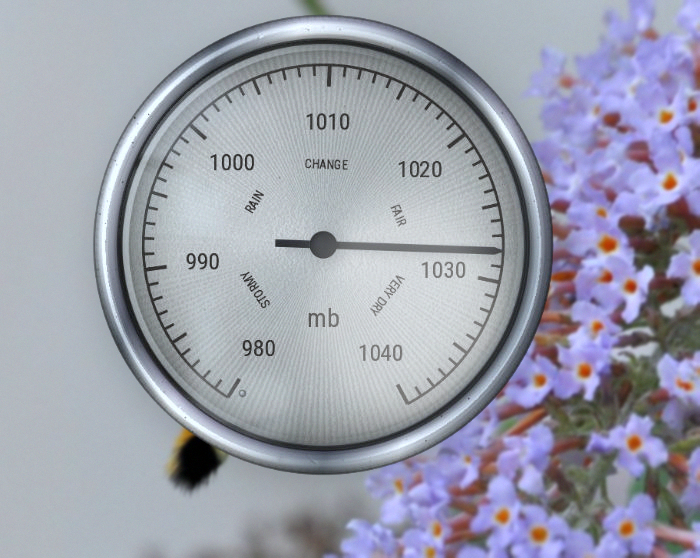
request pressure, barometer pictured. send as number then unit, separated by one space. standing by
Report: 1028 mbar
